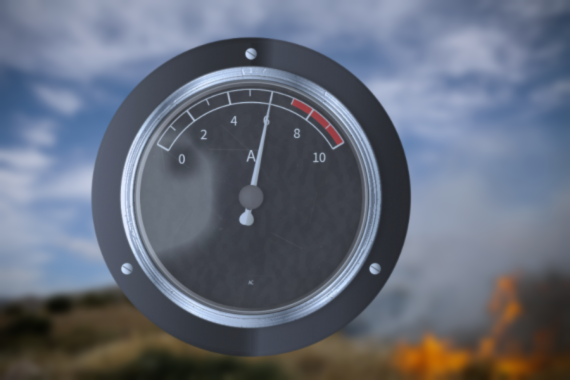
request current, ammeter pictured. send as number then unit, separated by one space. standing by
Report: 6 A
